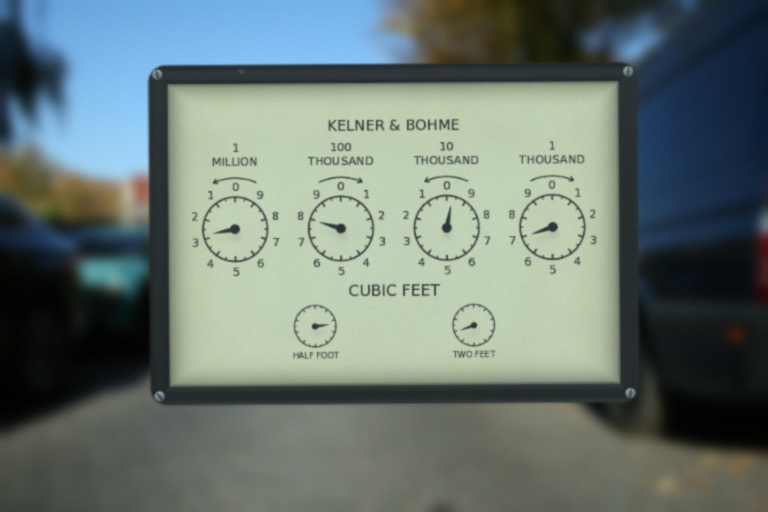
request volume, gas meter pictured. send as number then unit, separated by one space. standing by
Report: 279700 ft³
